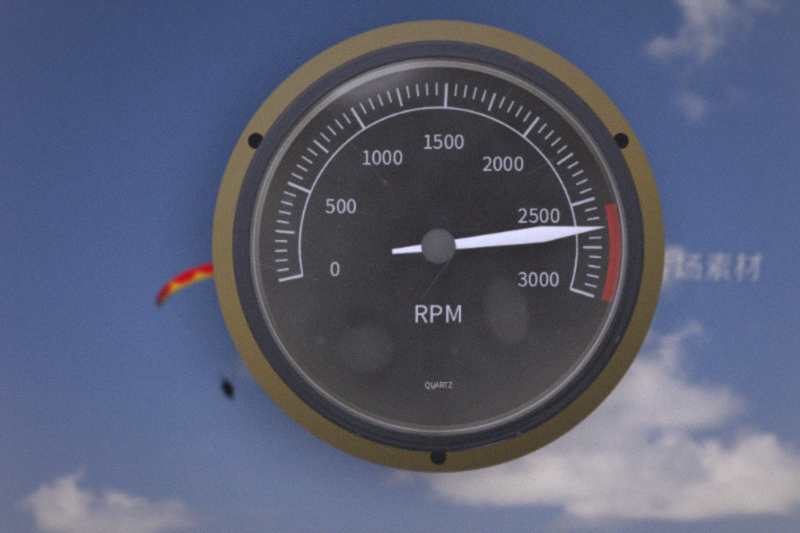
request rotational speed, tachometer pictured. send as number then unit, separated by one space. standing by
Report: 2650 rpm
